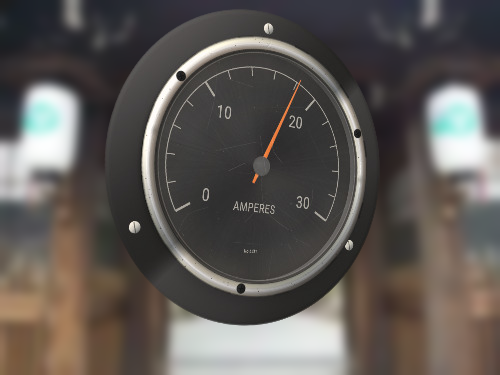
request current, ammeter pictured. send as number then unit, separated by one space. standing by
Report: 18 A
